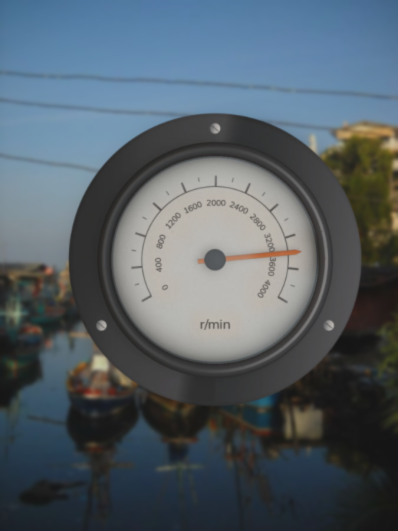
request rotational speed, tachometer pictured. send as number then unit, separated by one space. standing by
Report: 3400 rpm
